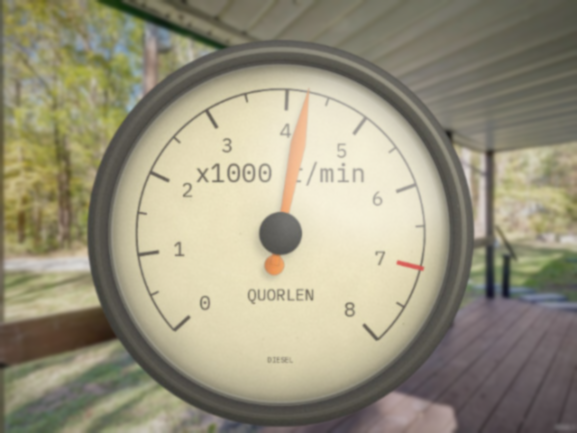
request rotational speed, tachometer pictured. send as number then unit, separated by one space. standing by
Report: 4250 rpm
